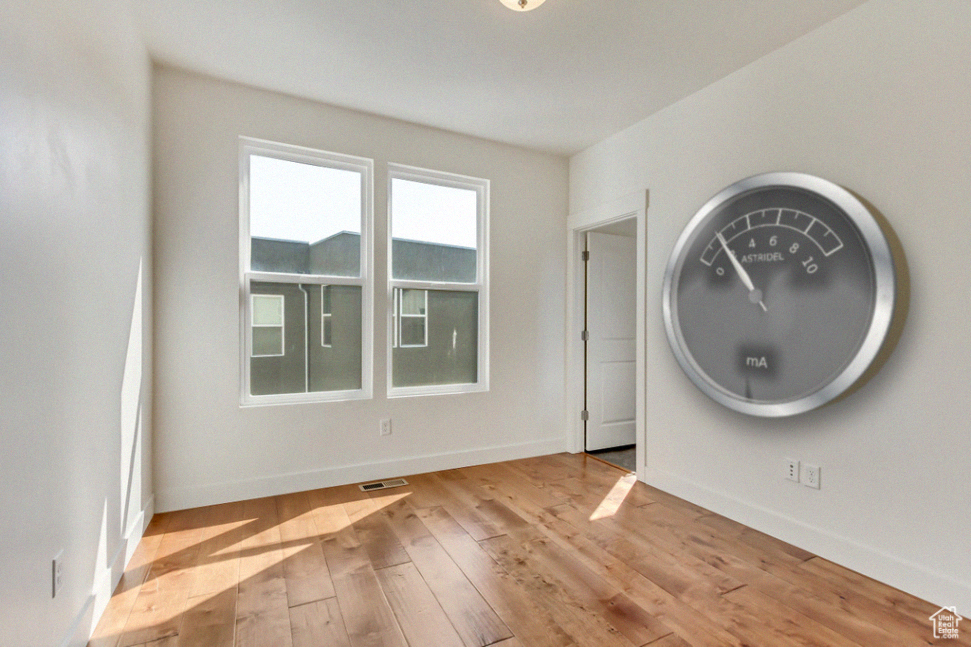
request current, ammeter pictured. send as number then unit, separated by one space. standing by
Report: 2 mA
